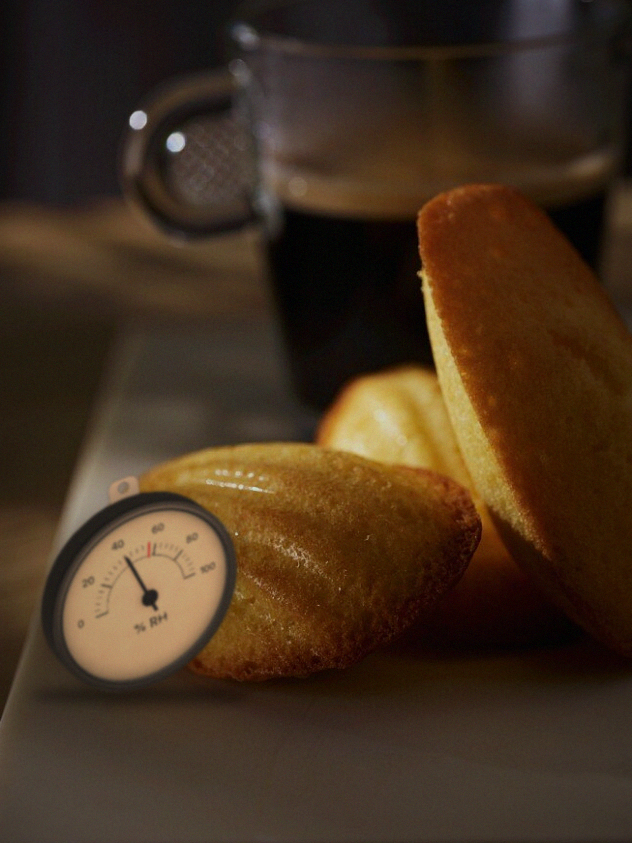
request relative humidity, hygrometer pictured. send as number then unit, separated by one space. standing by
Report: 40 %
